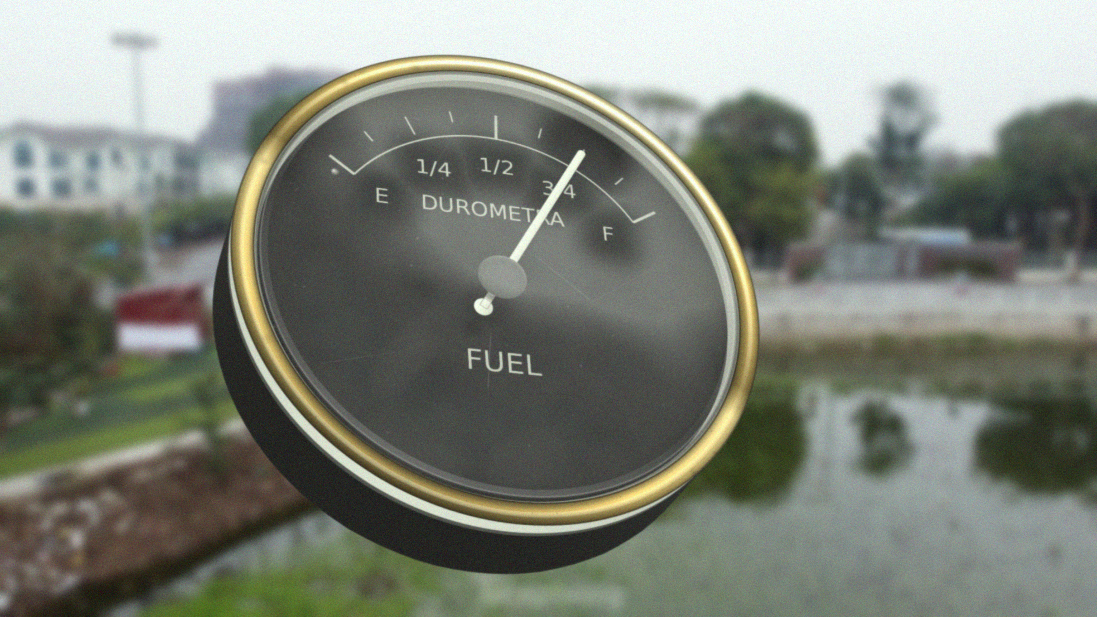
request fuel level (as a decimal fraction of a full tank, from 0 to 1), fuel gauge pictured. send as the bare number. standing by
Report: 0.75
